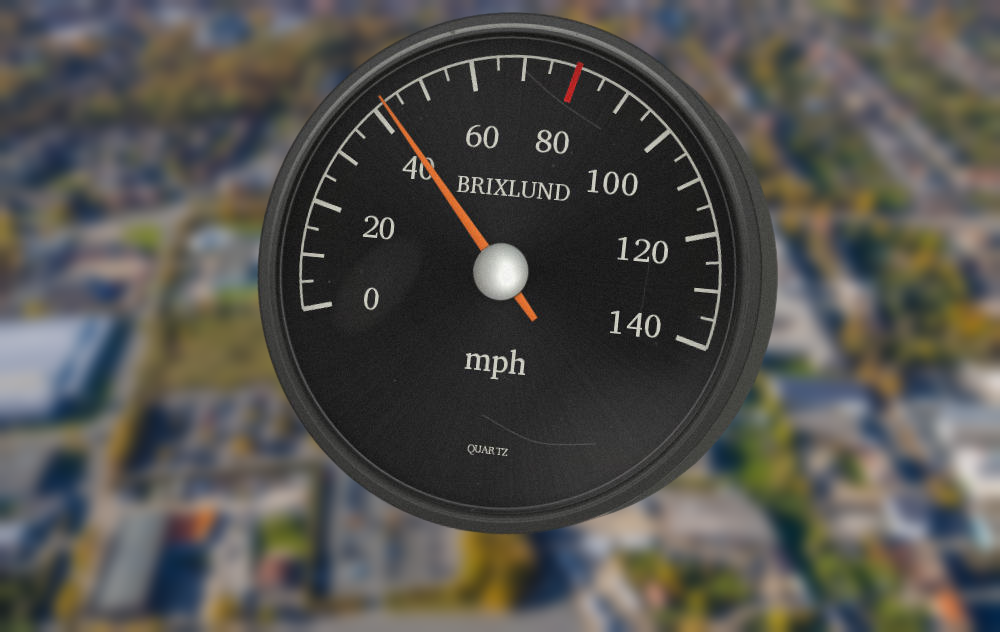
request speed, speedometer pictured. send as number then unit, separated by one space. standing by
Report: 42.5 mph
